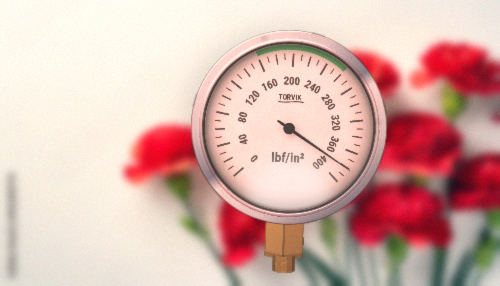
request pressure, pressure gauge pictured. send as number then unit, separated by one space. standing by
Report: 380 psi
